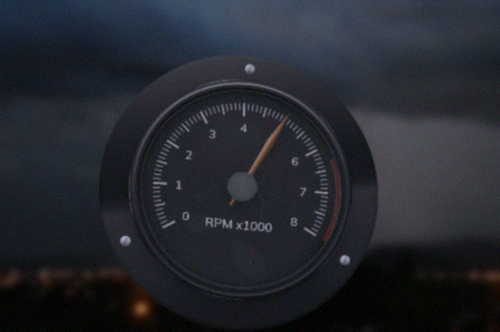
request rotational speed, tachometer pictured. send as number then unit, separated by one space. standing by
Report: 5000 rpm
